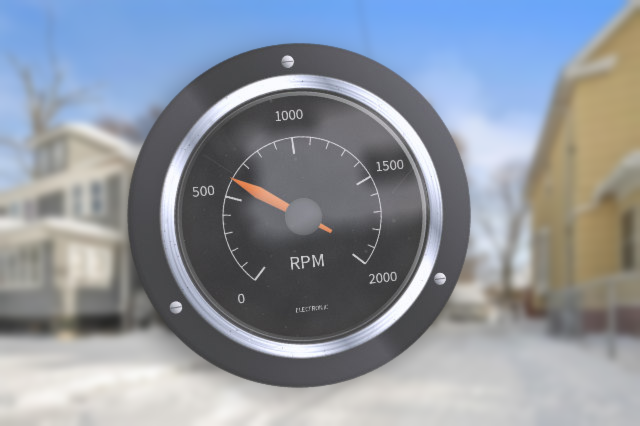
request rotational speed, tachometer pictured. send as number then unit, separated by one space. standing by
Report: 600 rpm
